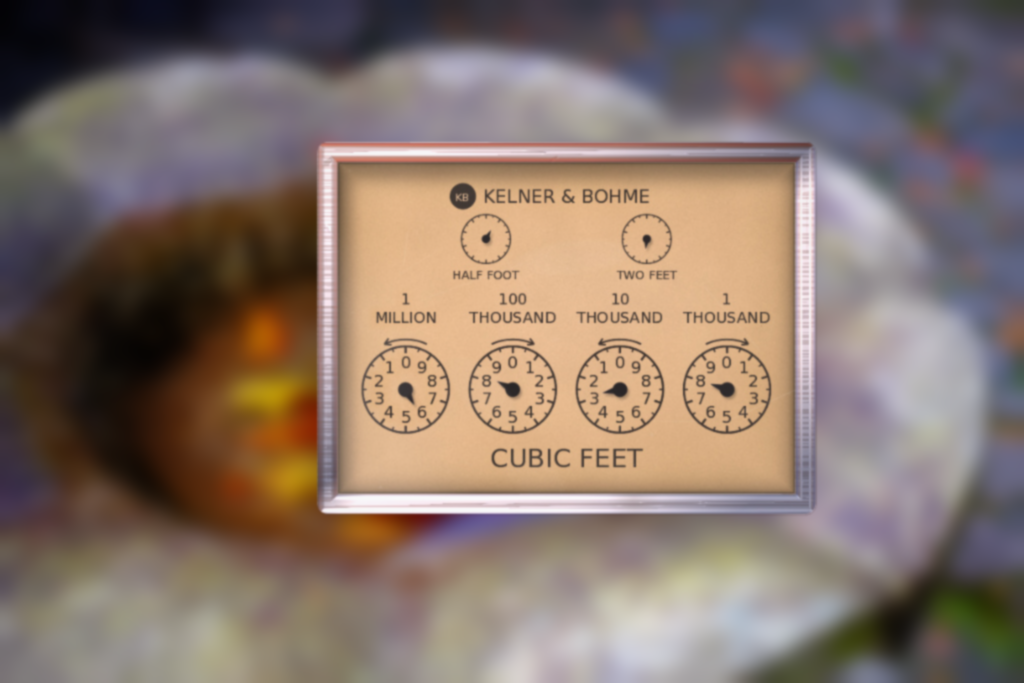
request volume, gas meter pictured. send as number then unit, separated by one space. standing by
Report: 582800 ft³
